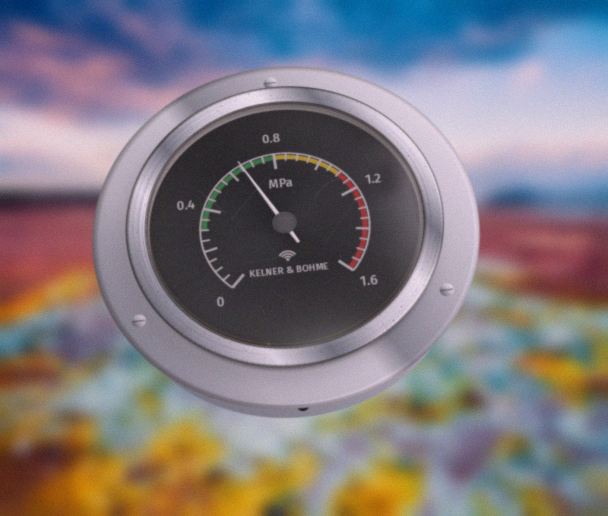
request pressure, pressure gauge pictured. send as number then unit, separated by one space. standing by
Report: 0.65 MPa
